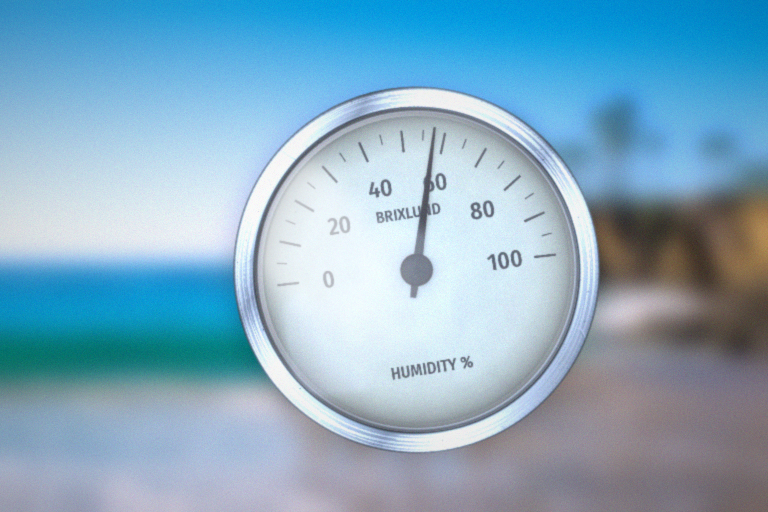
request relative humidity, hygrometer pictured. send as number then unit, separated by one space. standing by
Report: 57.5 %
